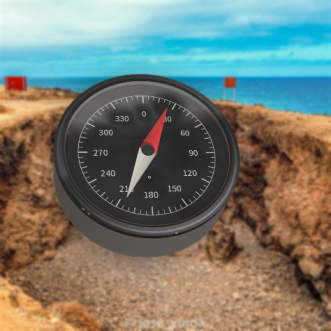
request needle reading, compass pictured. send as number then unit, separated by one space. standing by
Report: 25 °
